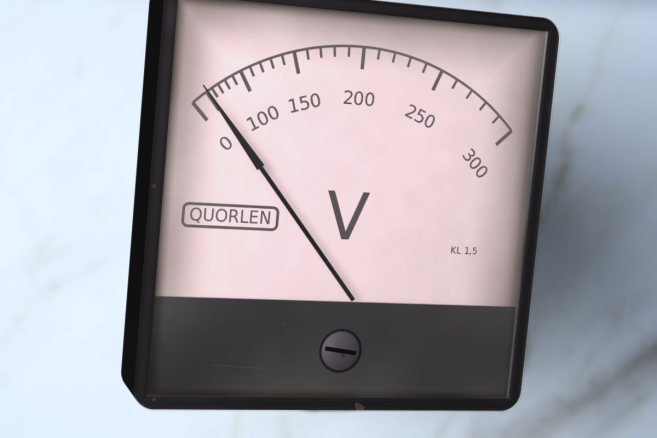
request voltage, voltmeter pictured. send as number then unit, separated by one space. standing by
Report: 50 V
